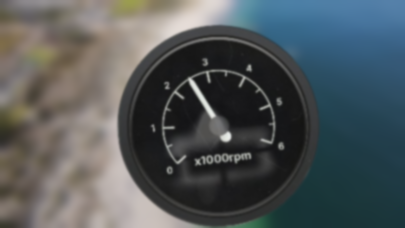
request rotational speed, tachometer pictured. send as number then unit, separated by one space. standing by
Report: 2500 rpm
